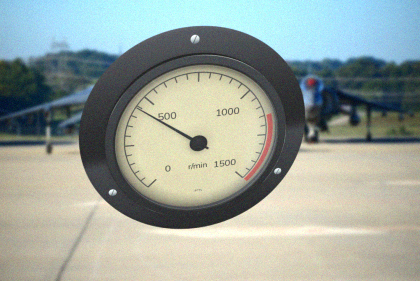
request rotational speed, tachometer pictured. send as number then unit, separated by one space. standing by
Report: 450 rpm
